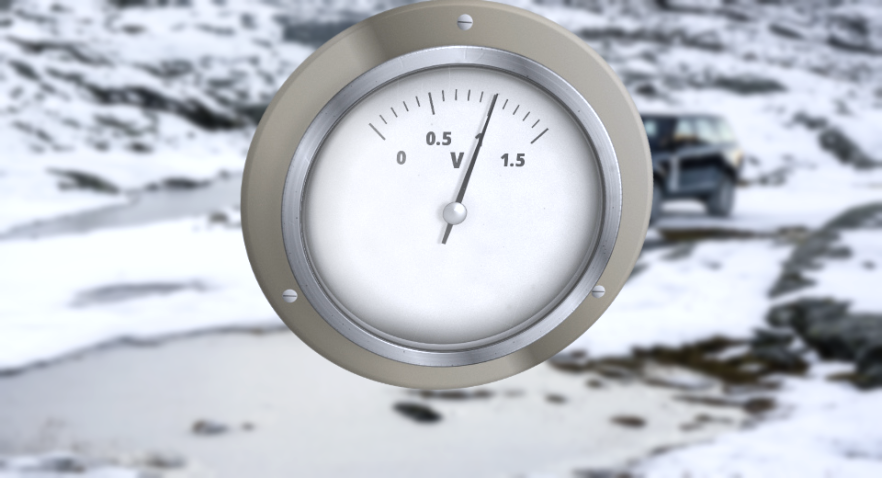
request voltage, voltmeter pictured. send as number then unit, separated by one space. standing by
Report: 1 V
